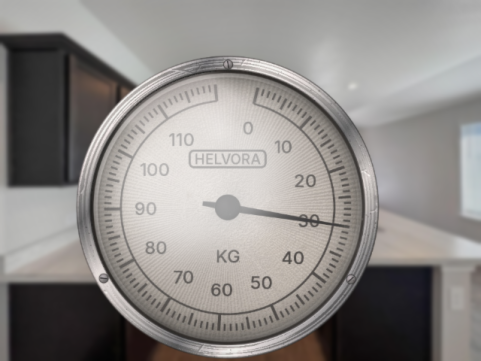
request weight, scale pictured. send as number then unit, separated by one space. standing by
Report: 30 kg
